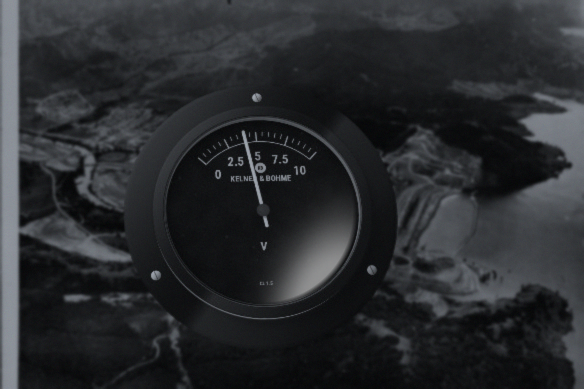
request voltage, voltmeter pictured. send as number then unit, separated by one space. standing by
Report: 4 V
